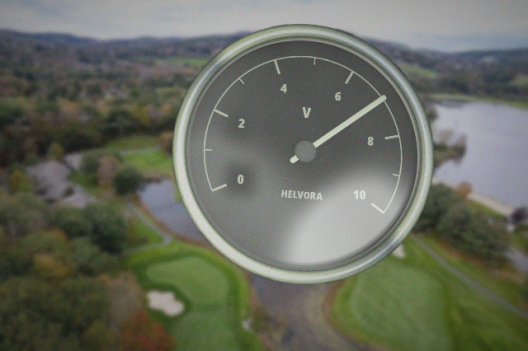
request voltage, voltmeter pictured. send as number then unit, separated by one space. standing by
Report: 7 V
